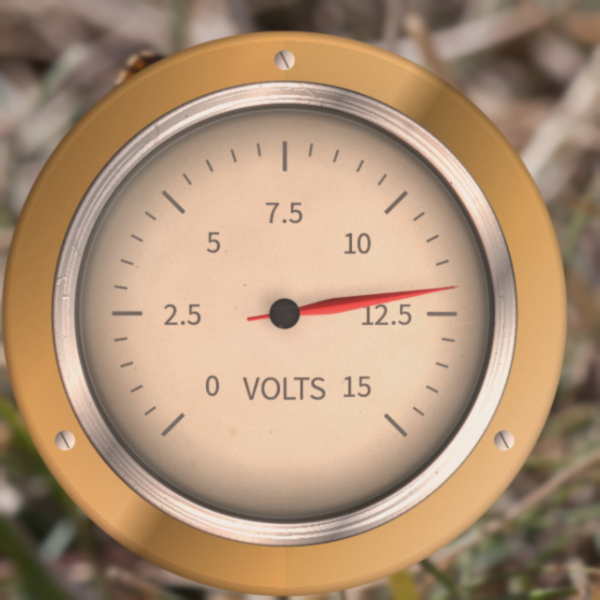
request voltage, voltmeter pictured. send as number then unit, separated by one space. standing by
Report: 12 V
